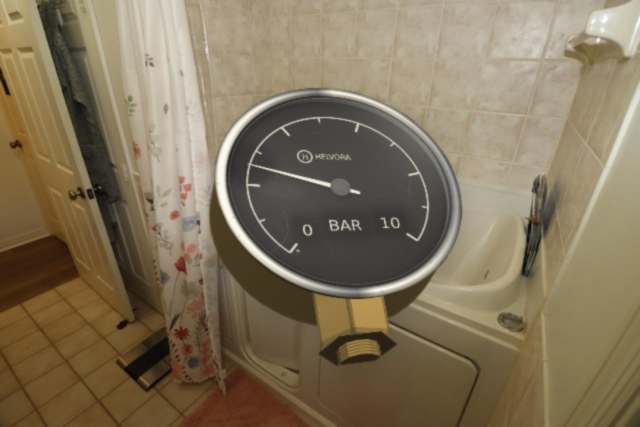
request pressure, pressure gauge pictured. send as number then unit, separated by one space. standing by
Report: 2.5 bar
